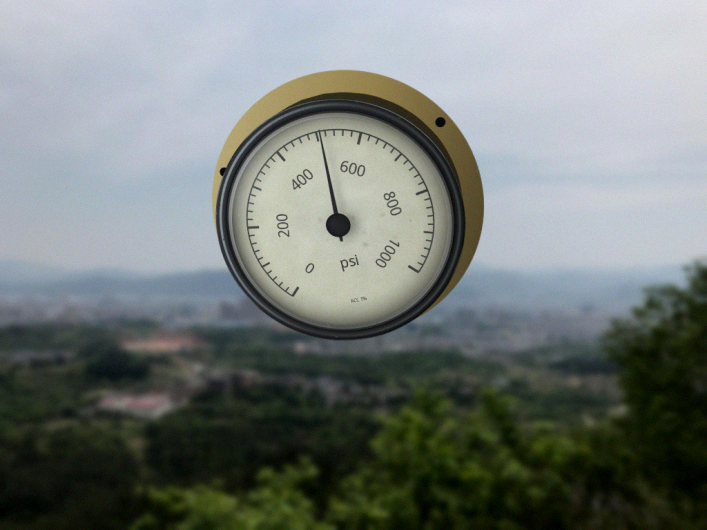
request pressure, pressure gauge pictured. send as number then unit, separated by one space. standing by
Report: 510 psi
